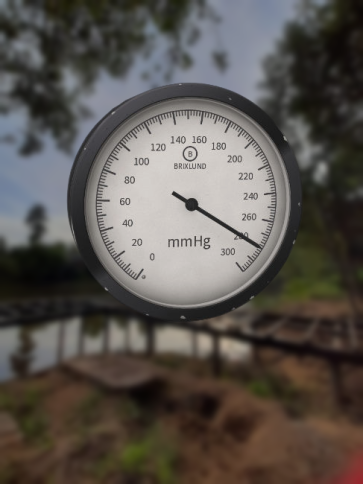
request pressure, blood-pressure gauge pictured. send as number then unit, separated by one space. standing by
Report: 280 mmHg
